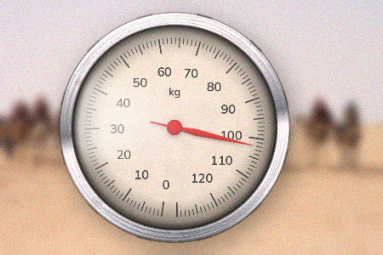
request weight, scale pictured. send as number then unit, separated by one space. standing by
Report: 102 kg
